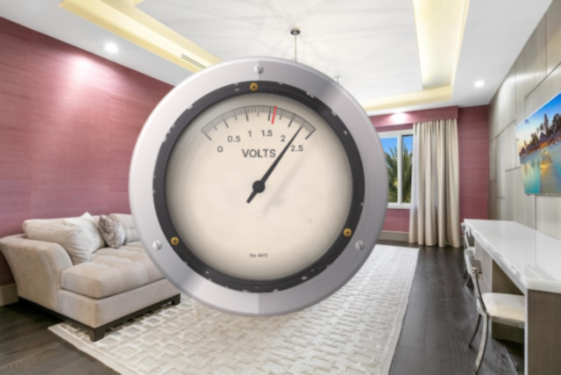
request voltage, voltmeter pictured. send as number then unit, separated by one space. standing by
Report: 2.25 V
